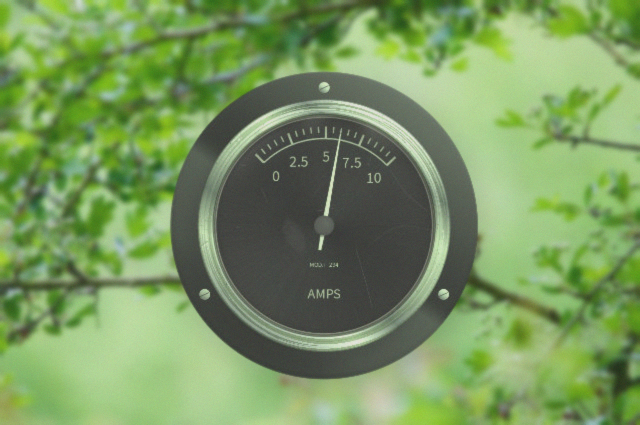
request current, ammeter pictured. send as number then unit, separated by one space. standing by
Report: 6 A
